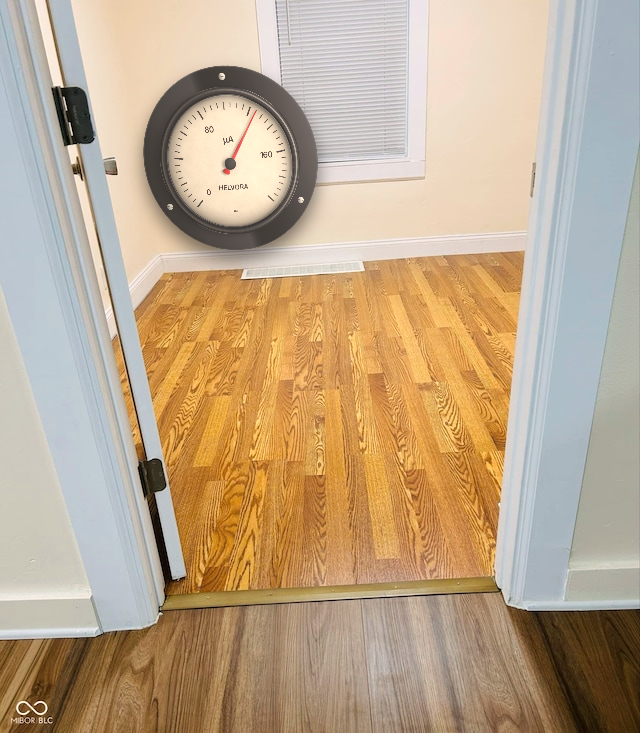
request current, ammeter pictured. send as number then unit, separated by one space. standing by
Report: 125 µA
